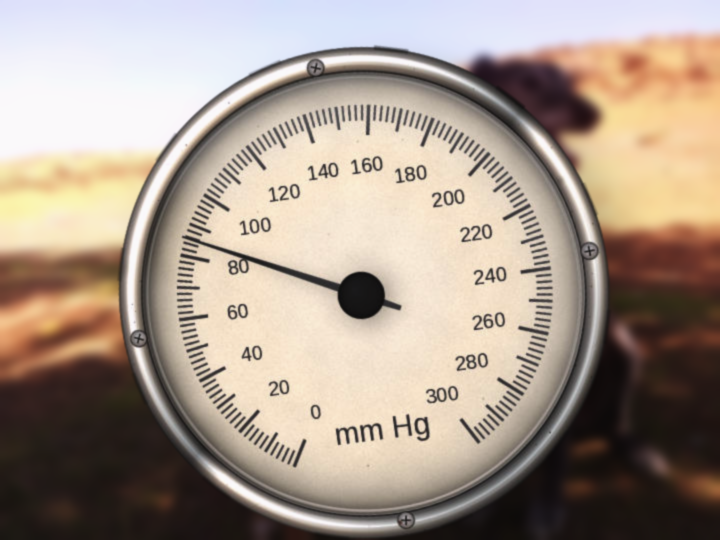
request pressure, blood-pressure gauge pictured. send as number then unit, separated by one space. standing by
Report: 86 mmHg
